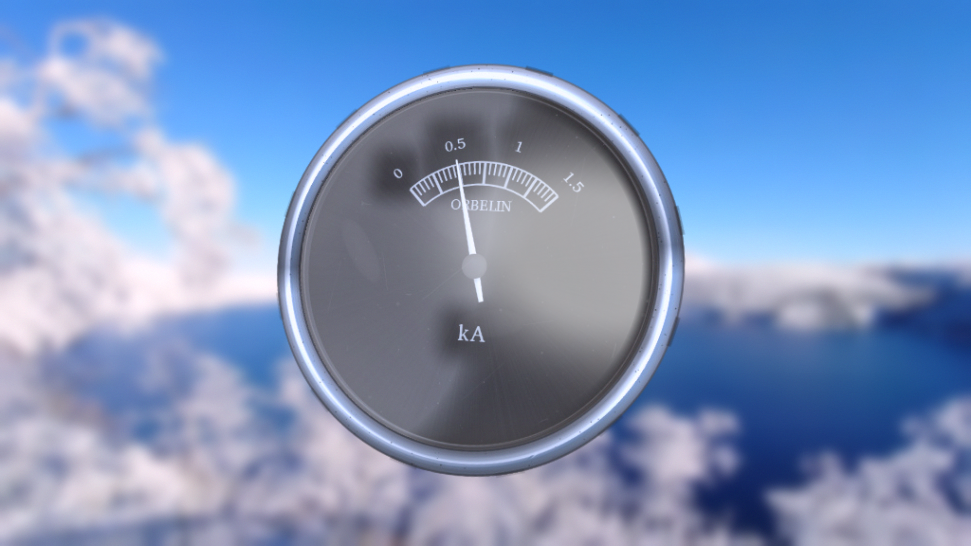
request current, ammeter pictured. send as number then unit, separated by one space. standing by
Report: 0.5 kA
